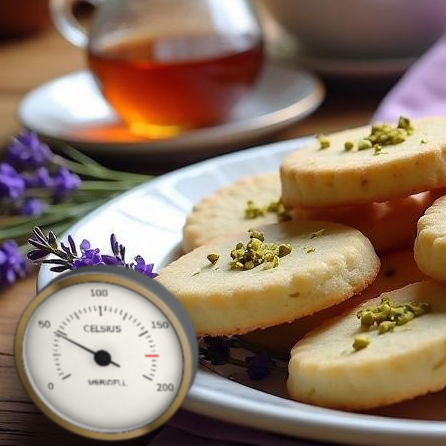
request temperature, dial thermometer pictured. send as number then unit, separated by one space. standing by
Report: 50 °C
